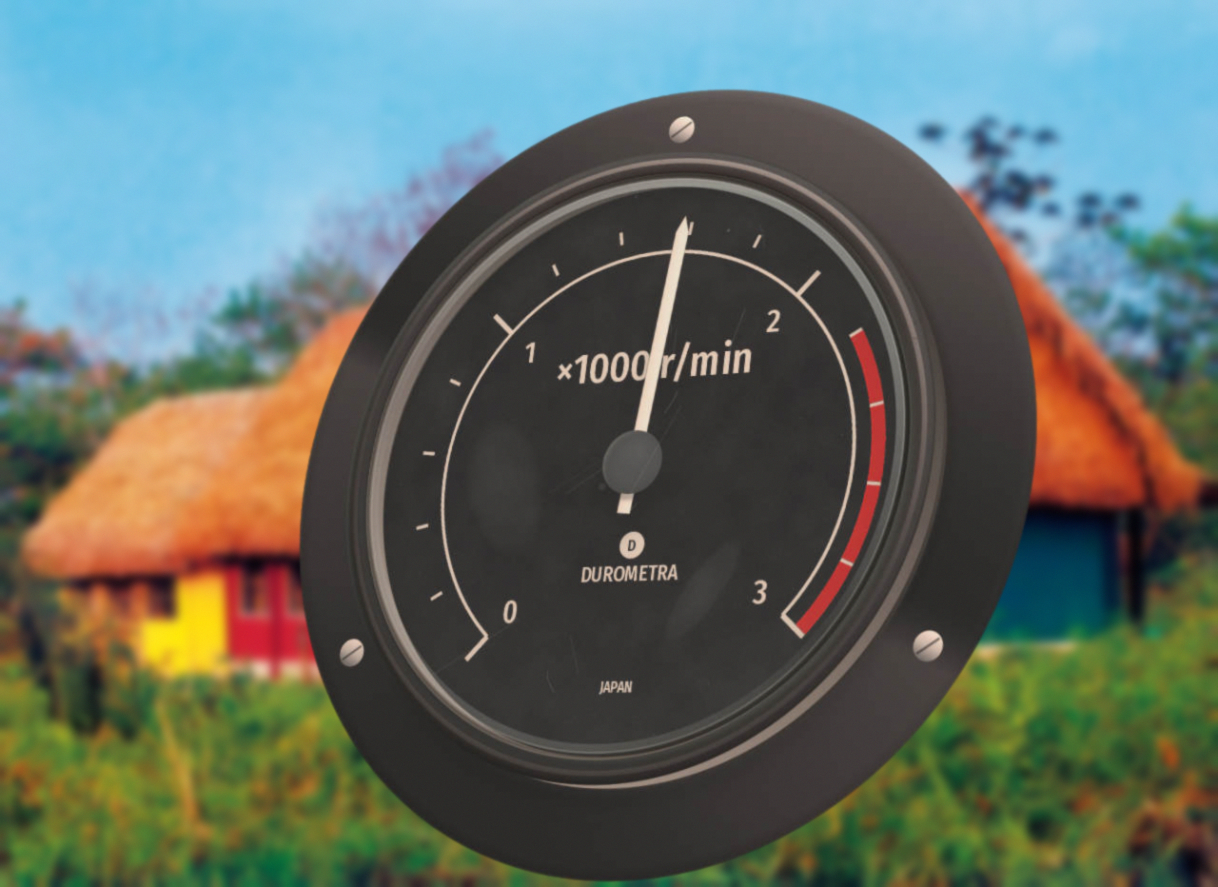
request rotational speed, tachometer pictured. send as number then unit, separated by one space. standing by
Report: 1600 rpm
